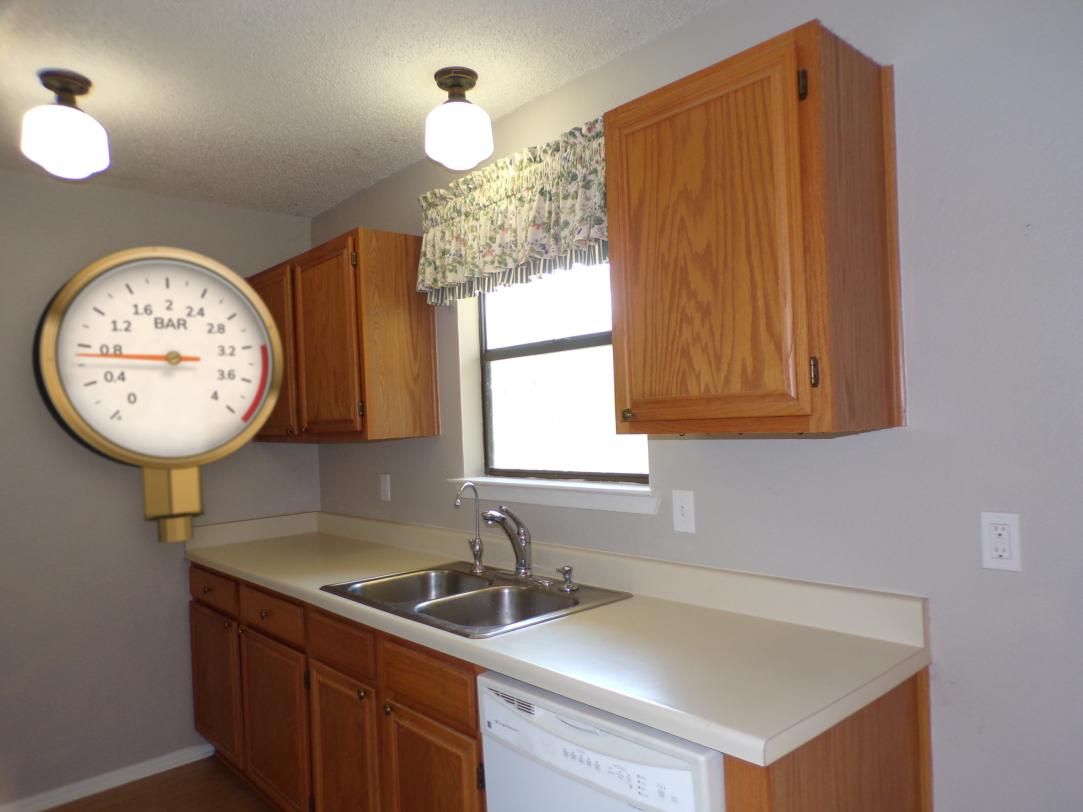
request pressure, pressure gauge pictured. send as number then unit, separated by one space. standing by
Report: 0.7 bar
